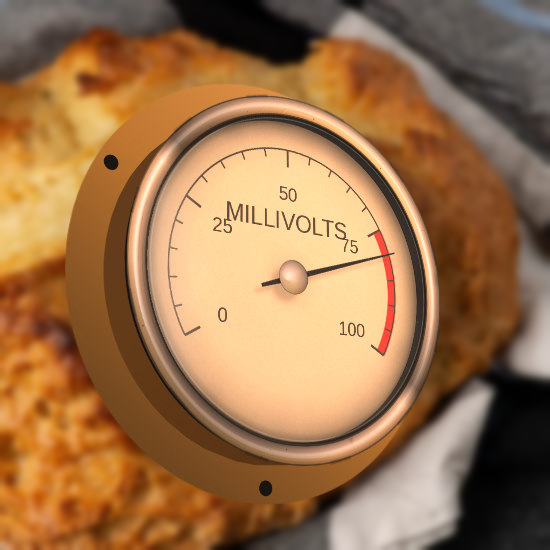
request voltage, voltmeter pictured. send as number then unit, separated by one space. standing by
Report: 80 mV
